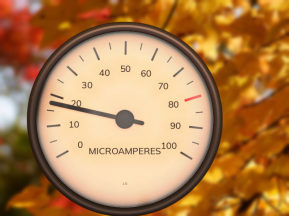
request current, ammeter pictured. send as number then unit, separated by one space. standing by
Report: 17.5 µA
